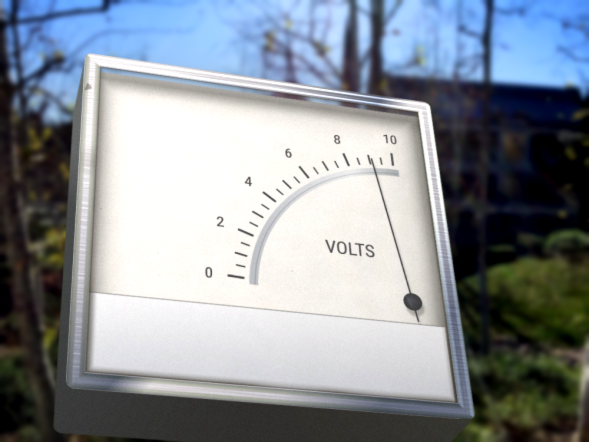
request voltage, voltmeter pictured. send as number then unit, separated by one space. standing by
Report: 9 V
